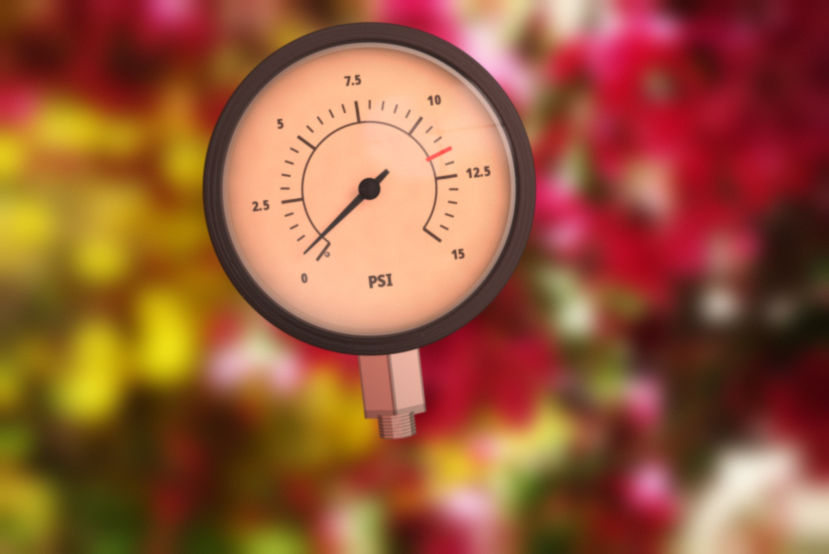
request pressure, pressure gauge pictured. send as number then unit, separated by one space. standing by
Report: 0.5 psi
